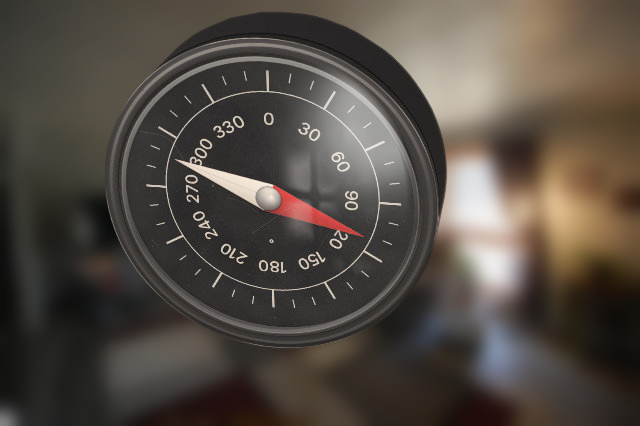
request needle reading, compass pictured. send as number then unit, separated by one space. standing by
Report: 110 °
